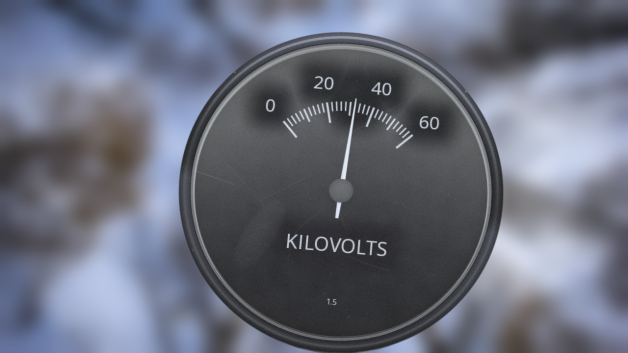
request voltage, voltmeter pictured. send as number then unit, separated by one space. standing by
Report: 32 kV
